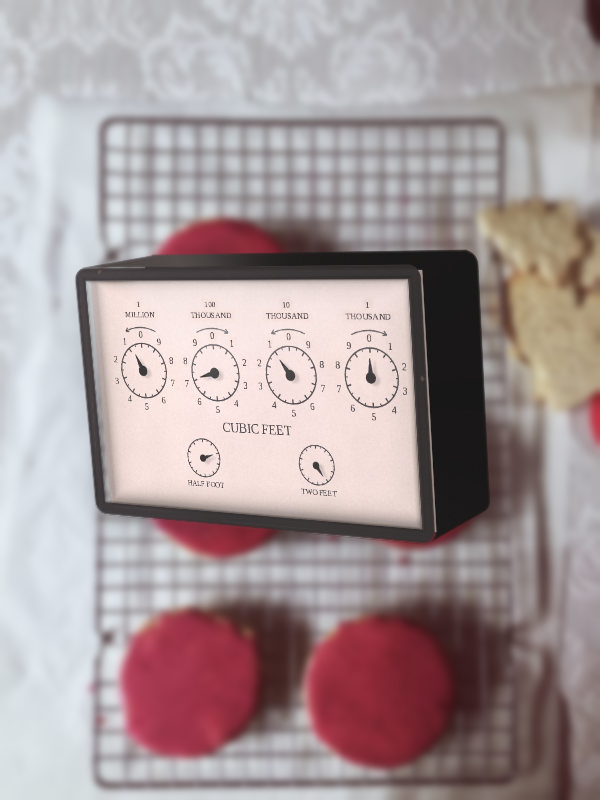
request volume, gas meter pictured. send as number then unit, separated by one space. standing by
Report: 71000 ft³
